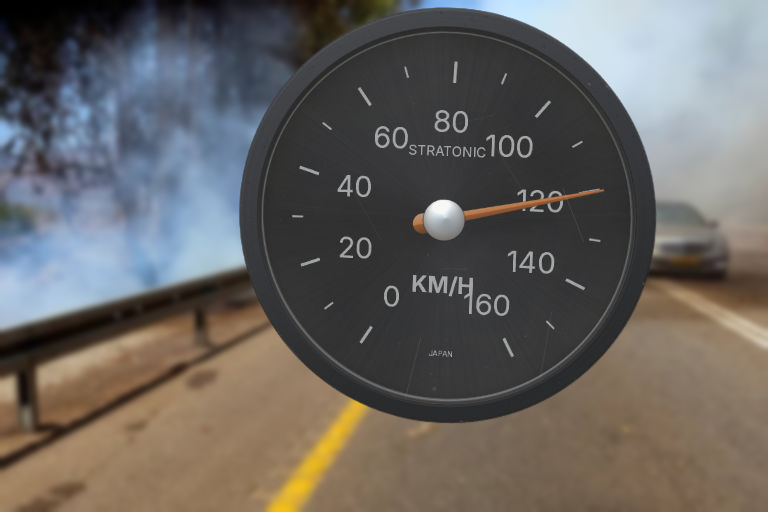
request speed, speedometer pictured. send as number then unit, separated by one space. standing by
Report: 120 km/h
